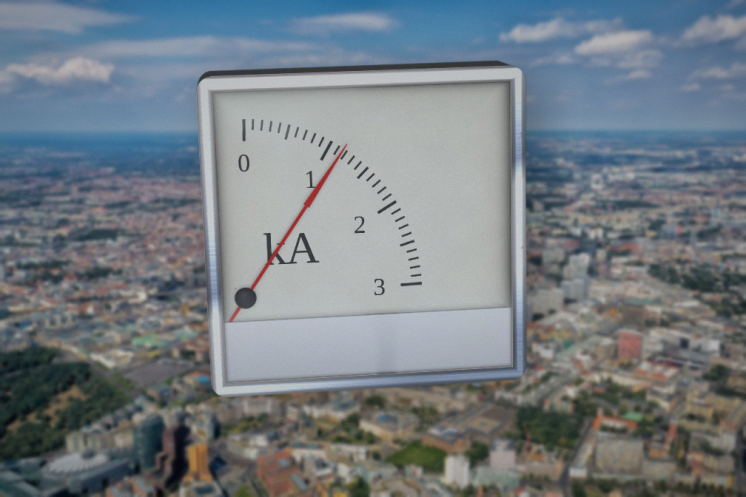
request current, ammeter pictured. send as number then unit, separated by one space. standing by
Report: 1.15 kA
